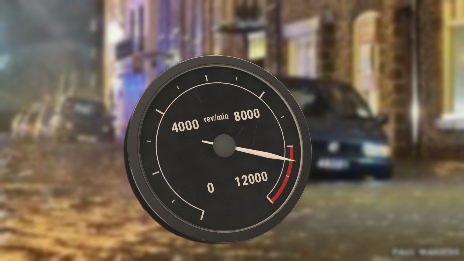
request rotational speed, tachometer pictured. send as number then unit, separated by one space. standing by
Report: 10500 rpm
